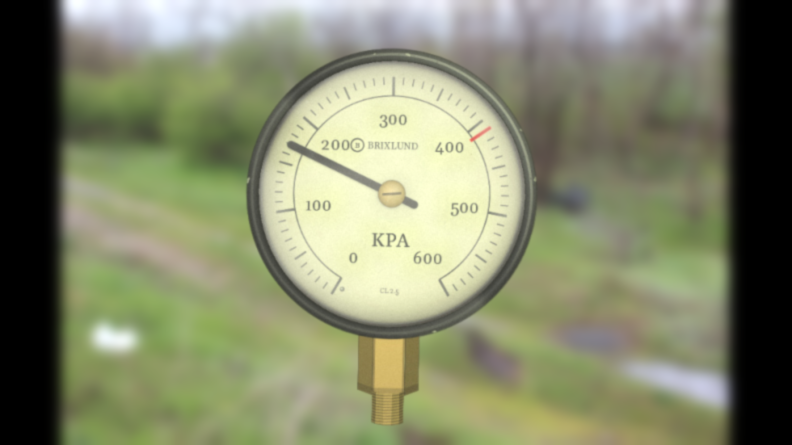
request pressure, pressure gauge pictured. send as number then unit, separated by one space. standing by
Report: 170 kPa
